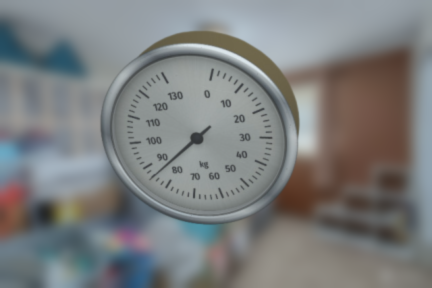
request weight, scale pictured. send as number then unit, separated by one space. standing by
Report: 86 kg
